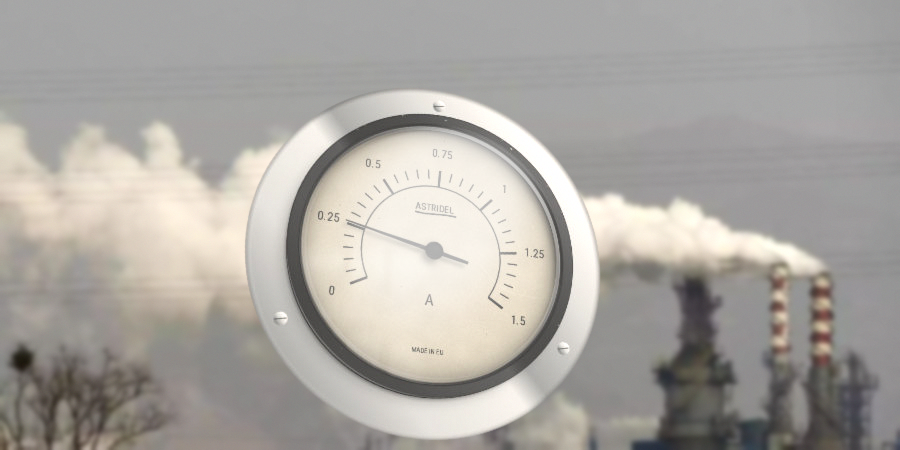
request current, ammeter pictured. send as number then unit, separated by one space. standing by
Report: 0.25 A
